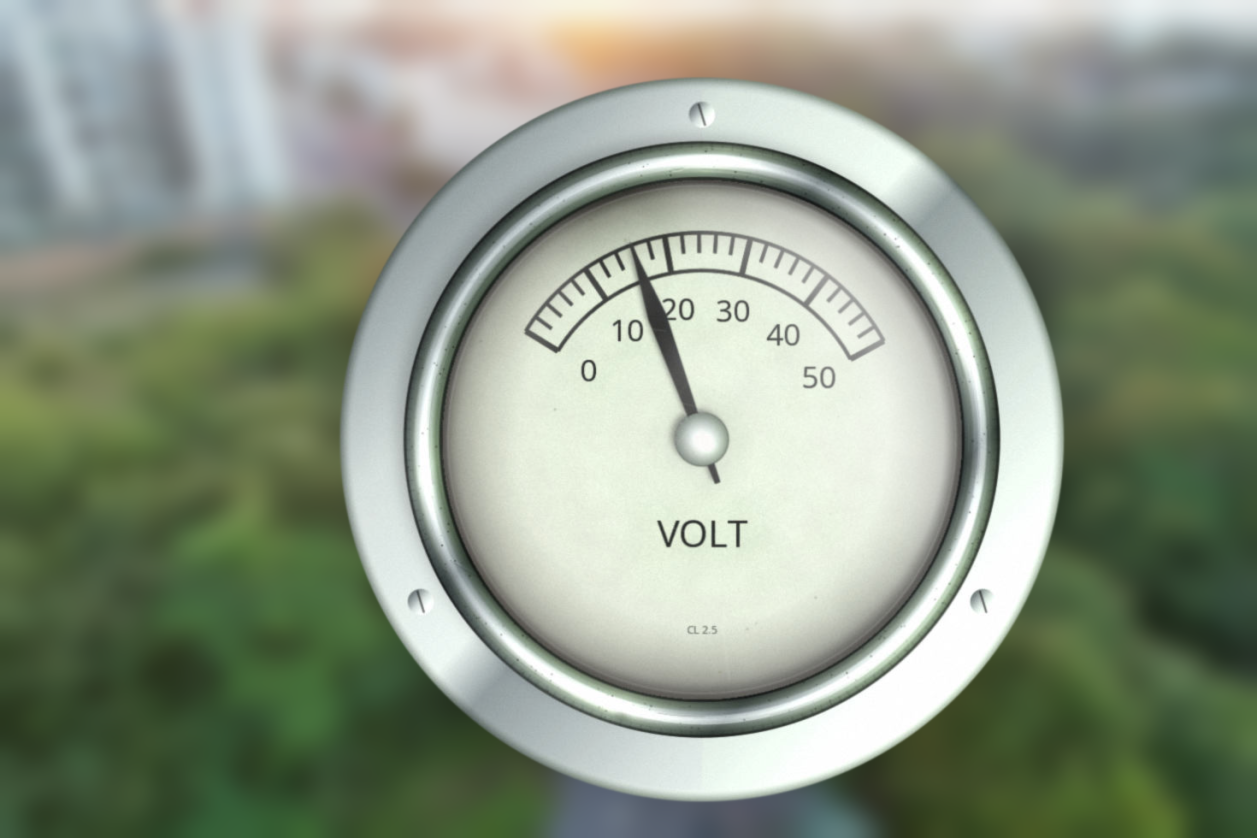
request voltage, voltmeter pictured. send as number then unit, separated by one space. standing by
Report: 16 V
